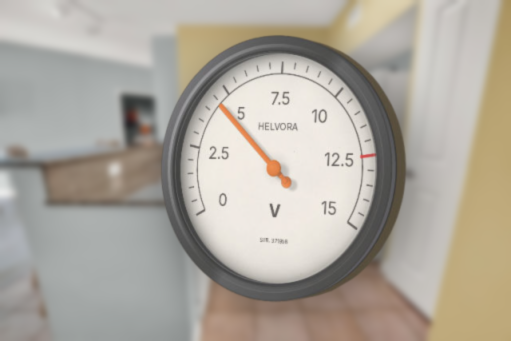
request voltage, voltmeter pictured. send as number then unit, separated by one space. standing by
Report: 4.5 V
